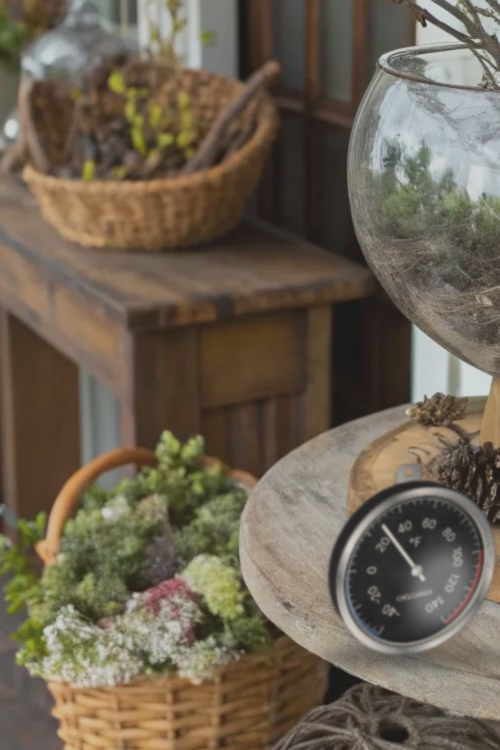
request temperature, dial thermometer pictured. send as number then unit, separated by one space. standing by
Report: 28 °F
